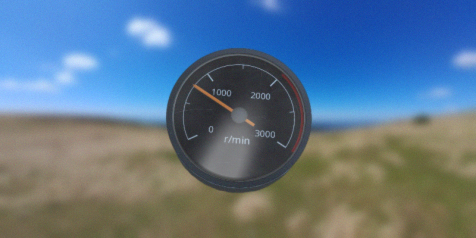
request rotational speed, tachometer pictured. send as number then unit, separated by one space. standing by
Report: 750 rpm
